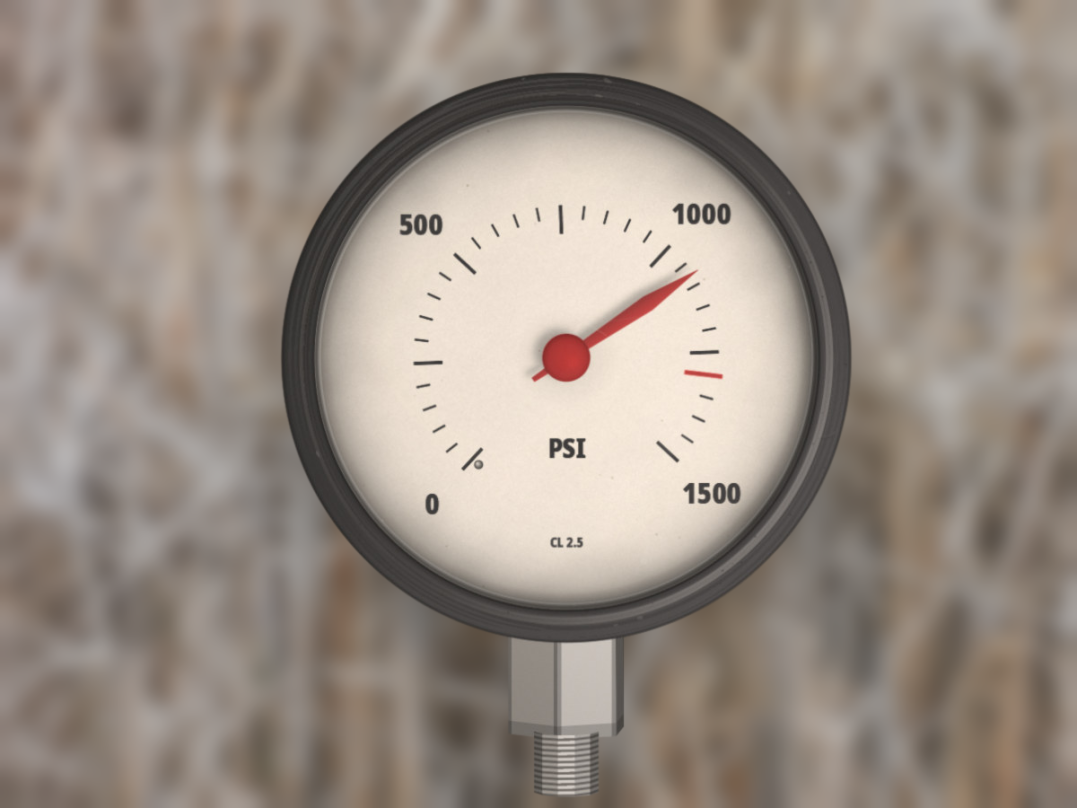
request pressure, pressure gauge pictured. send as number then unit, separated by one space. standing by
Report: 1075 psi
